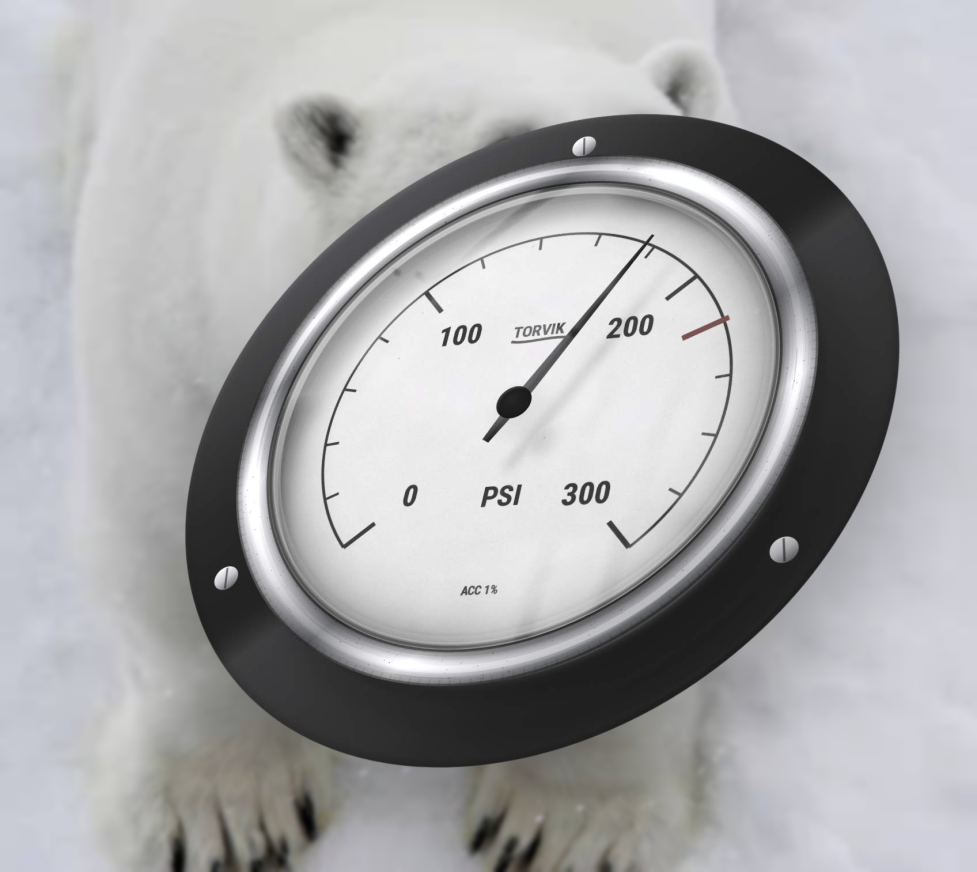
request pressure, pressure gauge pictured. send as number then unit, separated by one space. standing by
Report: 180 psi
